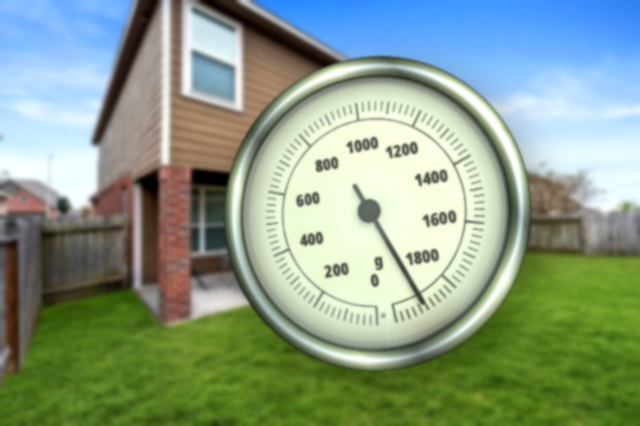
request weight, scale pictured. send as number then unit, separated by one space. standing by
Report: 1900 g
